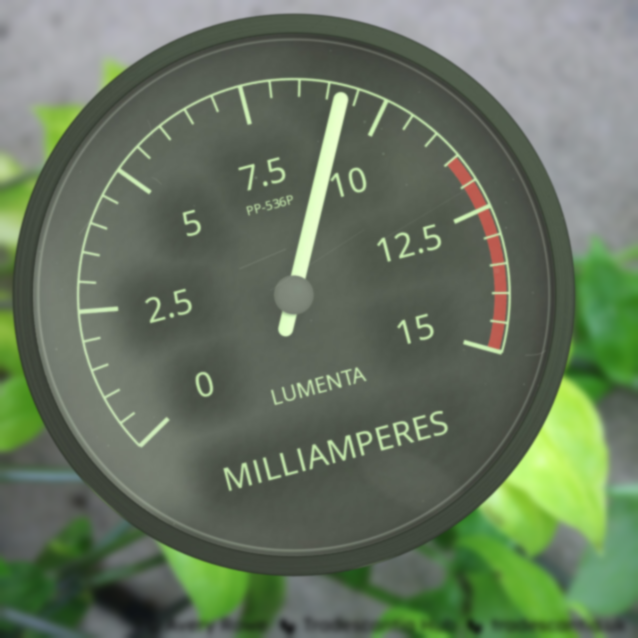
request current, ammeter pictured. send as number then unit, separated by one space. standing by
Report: 9.25 mA
